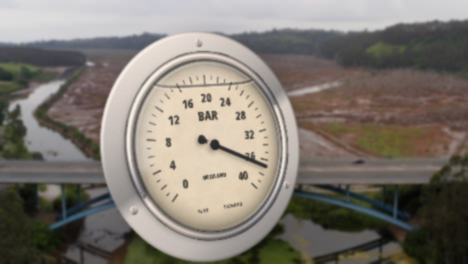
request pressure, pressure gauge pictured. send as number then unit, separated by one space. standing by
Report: 37 bar
